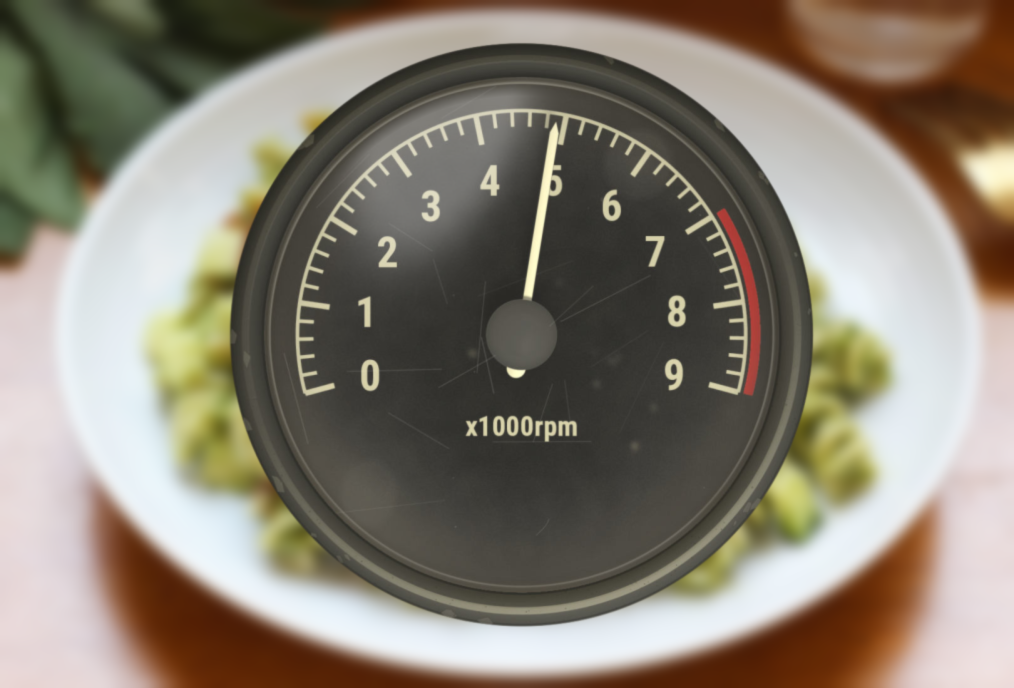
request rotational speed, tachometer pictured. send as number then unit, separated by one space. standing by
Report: 4900 rpm
